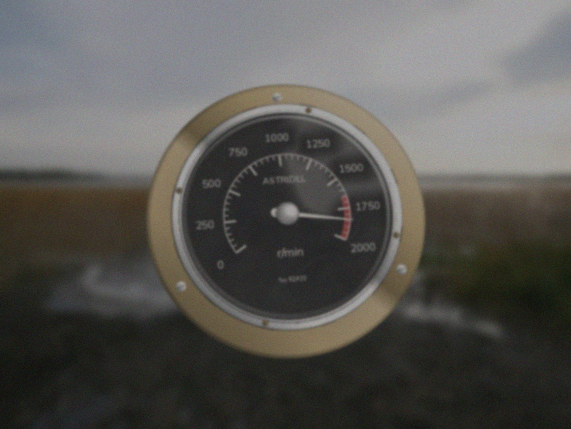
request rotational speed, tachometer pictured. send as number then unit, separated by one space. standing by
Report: 1850 rpm
